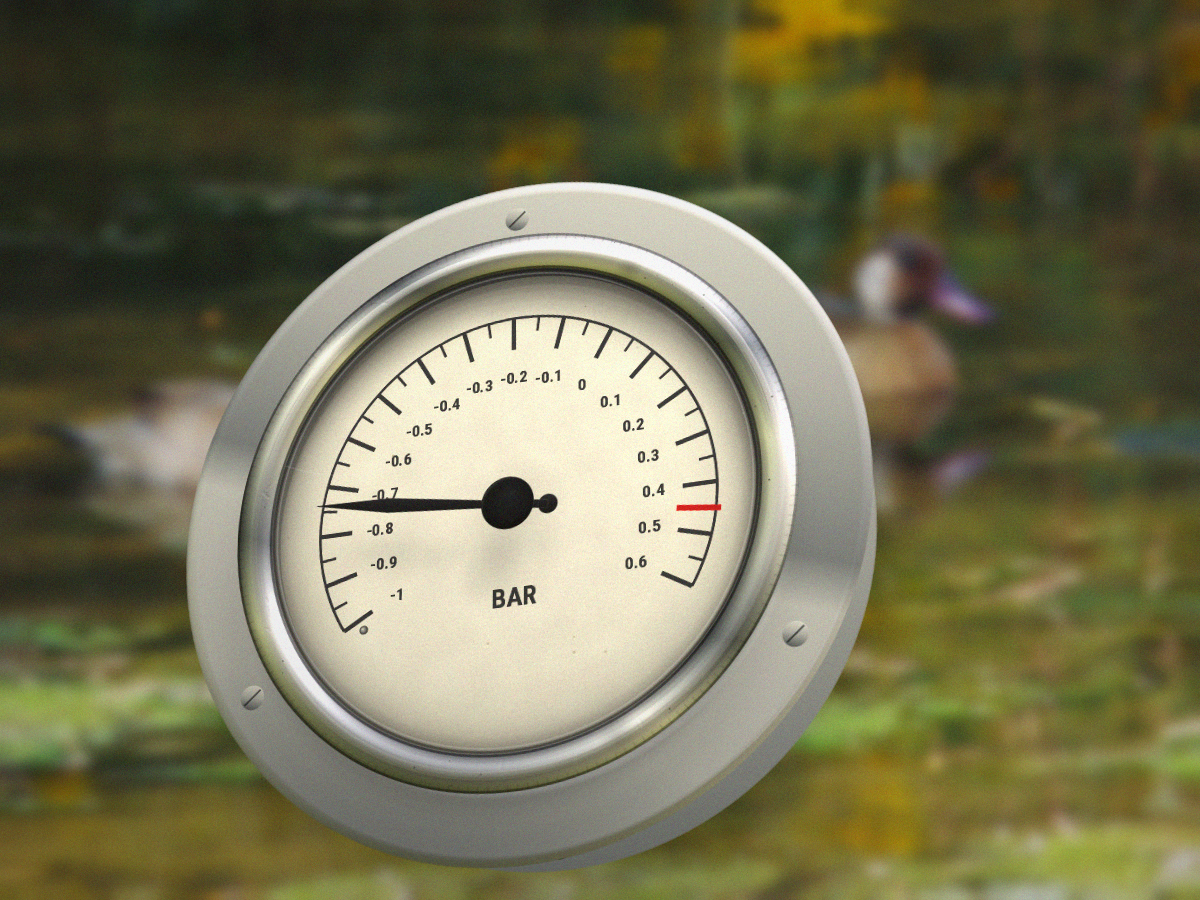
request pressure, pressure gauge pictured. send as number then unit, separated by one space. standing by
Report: -0.75 bar
